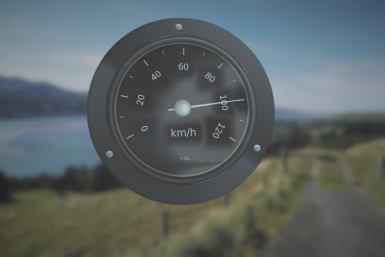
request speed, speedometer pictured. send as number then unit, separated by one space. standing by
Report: 100 km/h
